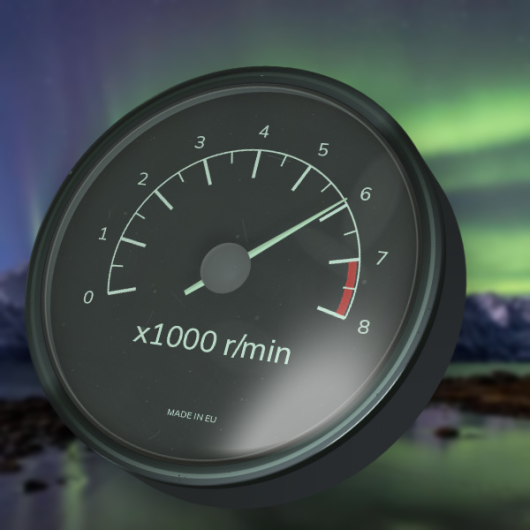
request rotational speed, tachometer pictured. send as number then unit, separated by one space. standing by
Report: 6000 rpm
